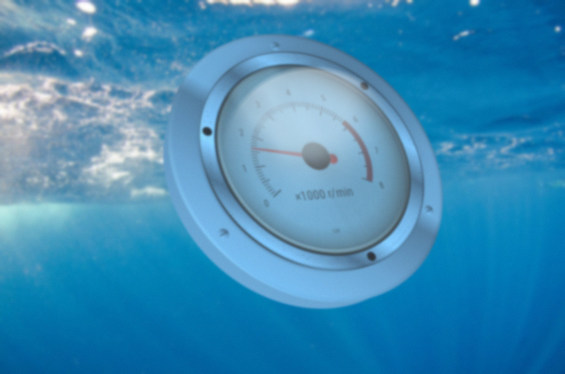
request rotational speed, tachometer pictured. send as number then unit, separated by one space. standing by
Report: 1500 rpm
